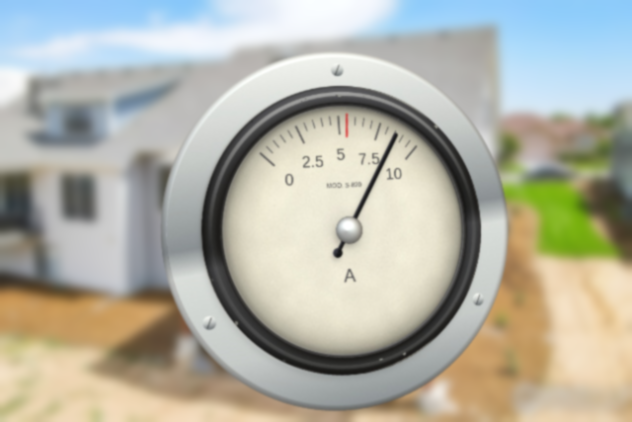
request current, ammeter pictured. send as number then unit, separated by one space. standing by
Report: 8.5 A
